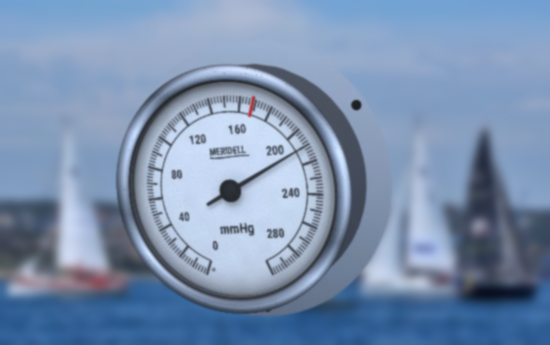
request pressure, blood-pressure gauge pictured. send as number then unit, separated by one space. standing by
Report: 210 mmHg
